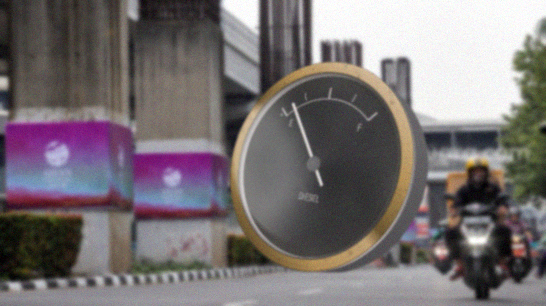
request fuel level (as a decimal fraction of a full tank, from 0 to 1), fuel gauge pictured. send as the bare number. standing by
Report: 0.125
